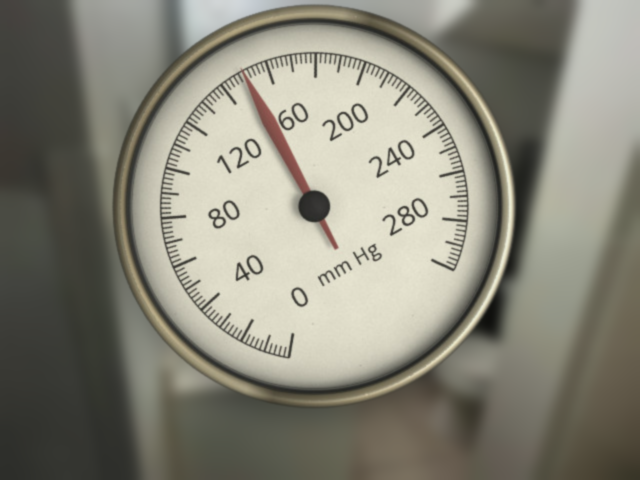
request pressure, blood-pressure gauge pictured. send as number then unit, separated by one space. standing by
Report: 150 mmHg
